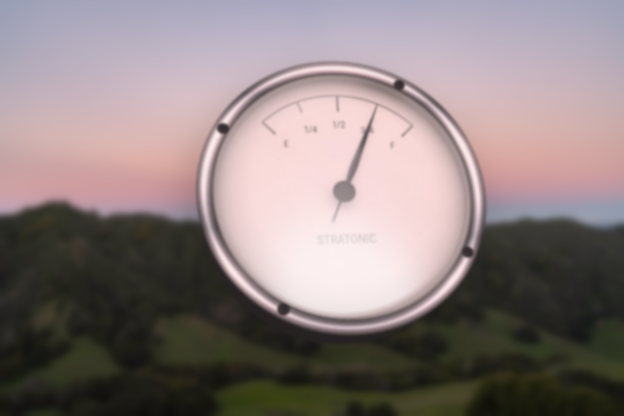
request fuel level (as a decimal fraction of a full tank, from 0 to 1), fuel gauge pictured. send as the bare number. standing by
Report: 0.75
